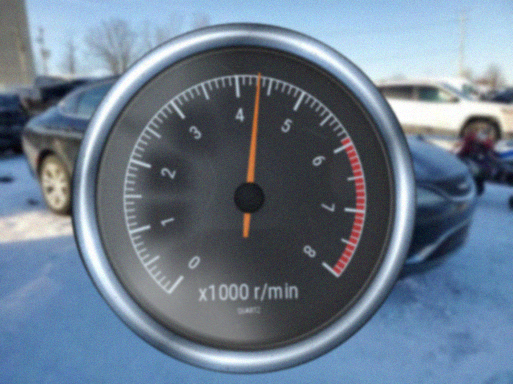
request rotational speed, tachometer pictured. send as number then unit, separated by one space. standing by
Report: 4300 rpm
